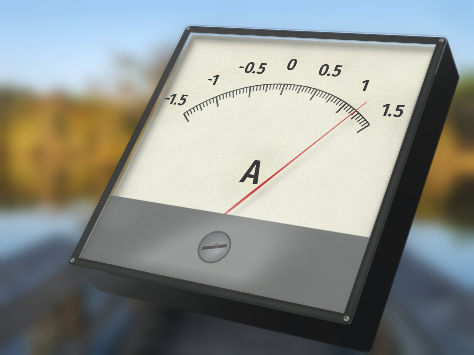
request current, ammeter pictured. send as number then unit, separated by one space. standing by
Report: 1.25 A
